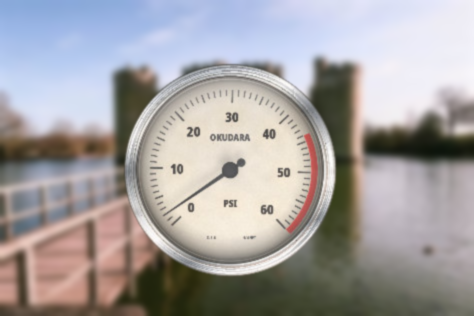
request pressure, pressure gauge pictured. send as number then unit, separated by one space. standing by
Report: 2 psi
